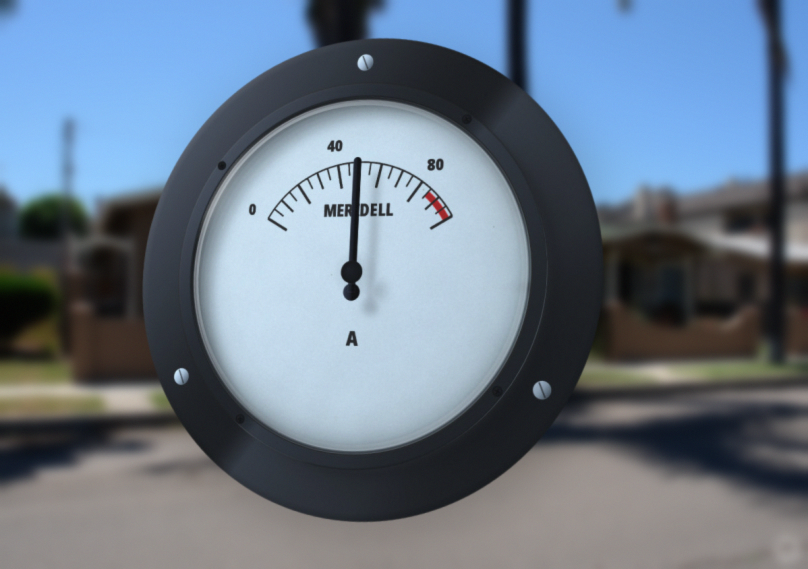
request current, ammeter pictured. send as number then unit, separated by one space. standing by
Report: 50 A
